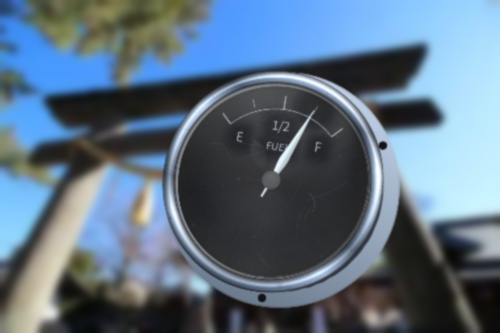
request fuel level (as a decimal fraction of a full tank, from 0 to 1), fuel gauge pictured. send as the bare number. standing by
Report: 0.75
